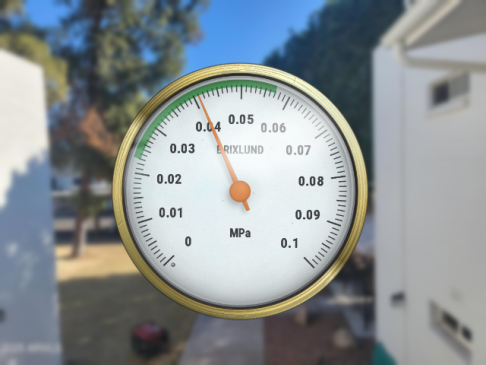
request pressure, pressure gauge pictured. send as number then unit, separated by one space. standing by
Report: 0.041 MPa
